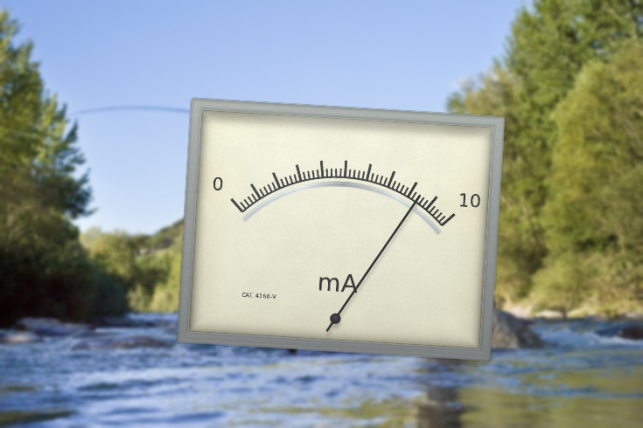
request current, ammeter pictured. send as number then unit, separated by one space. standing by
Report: 8.4 mA
